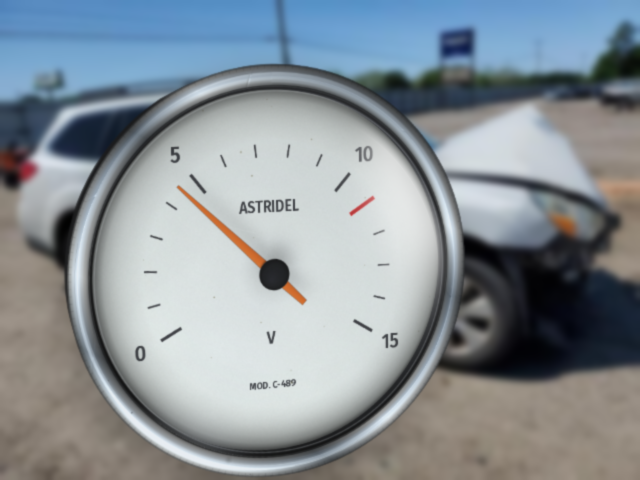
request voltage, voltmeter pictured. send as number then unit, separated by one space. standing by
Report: 4.5 V
